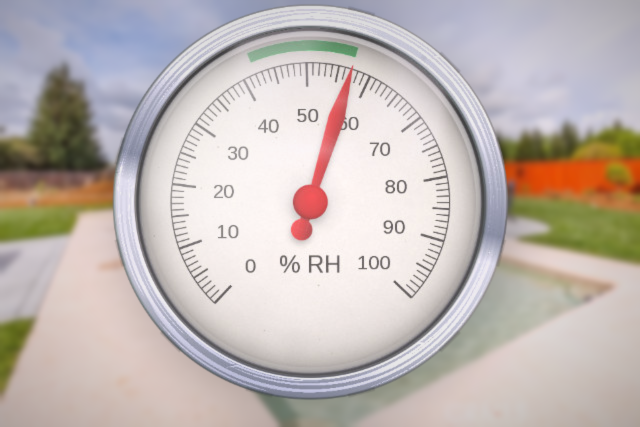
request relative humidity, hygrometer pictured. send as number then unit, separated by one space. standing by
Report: 57 %
